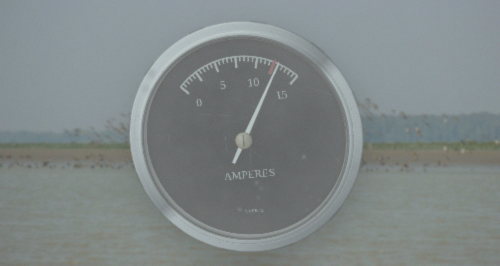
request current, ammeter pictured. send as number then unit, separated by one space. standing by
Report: 12.5 A
